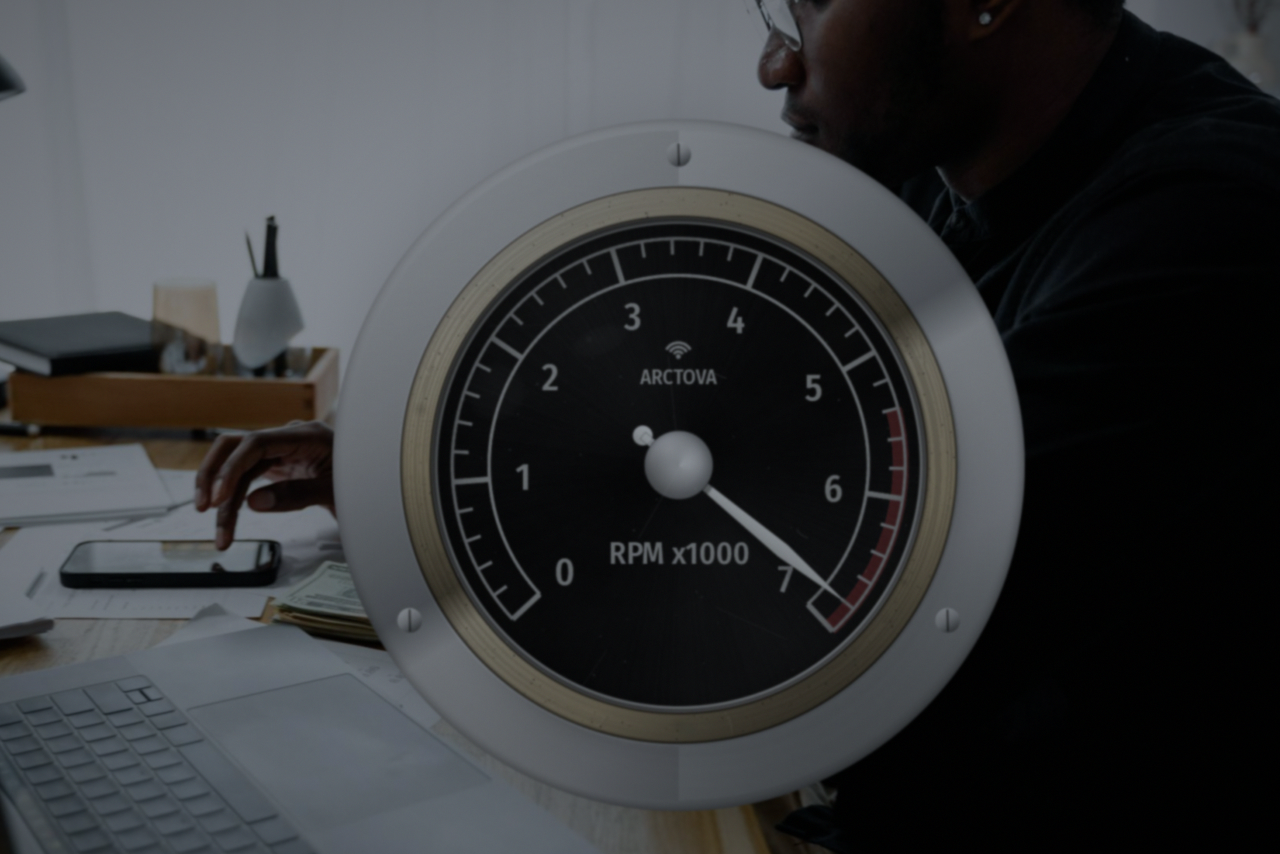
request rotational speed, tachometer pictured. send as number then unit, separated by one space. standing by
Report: 6800 rpm
